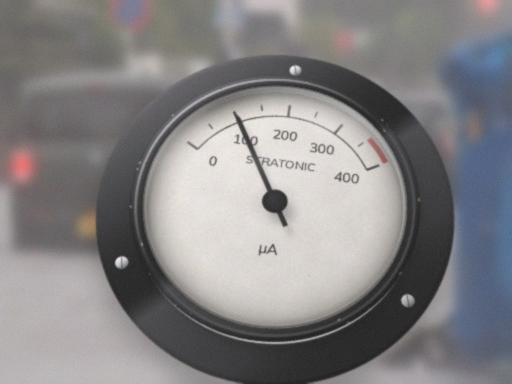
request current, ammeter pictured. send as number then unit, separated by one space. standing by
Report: 100 µA
